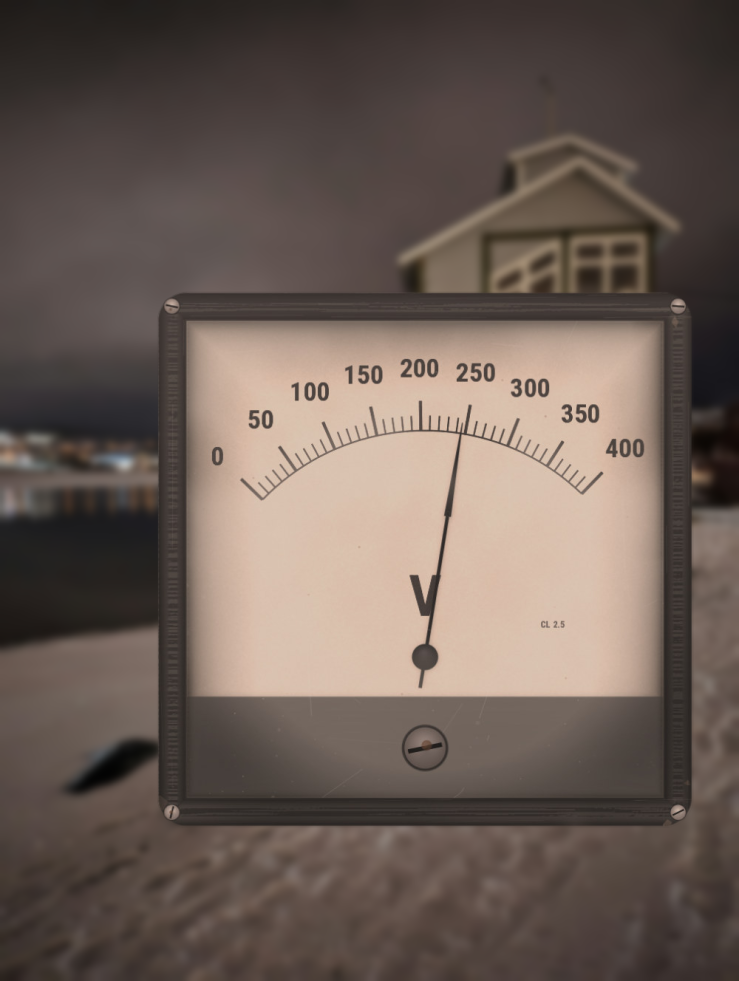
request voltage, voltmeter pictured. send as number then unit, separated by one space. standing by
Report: 245 V
